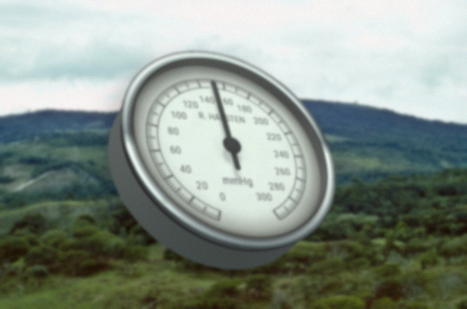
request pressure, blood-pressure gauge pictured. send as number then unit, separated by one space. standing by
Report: 150 mmHg
